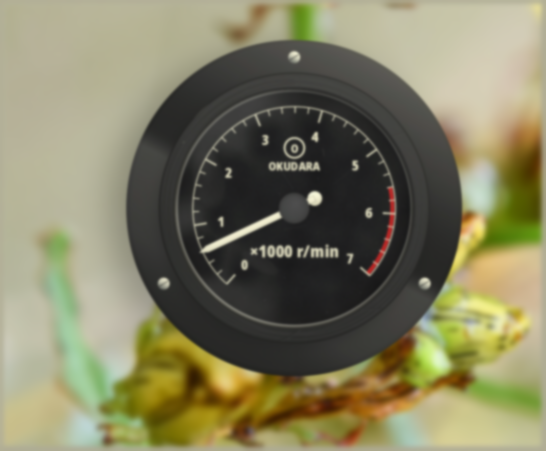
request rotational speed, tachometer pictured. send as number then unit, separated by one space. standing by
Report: 600 rpm
